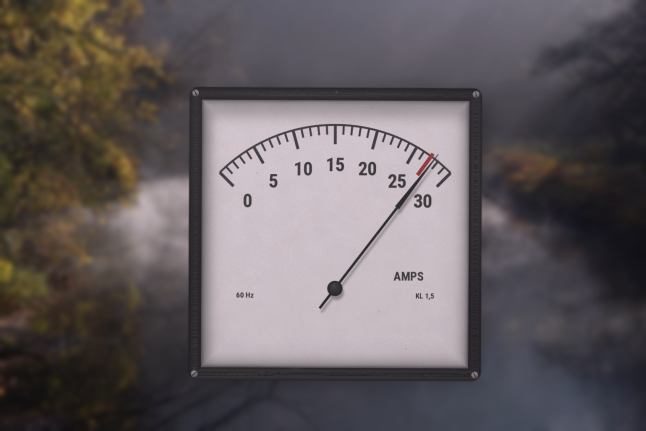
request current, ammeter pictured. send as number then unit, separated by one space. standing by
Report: 27.5 A
